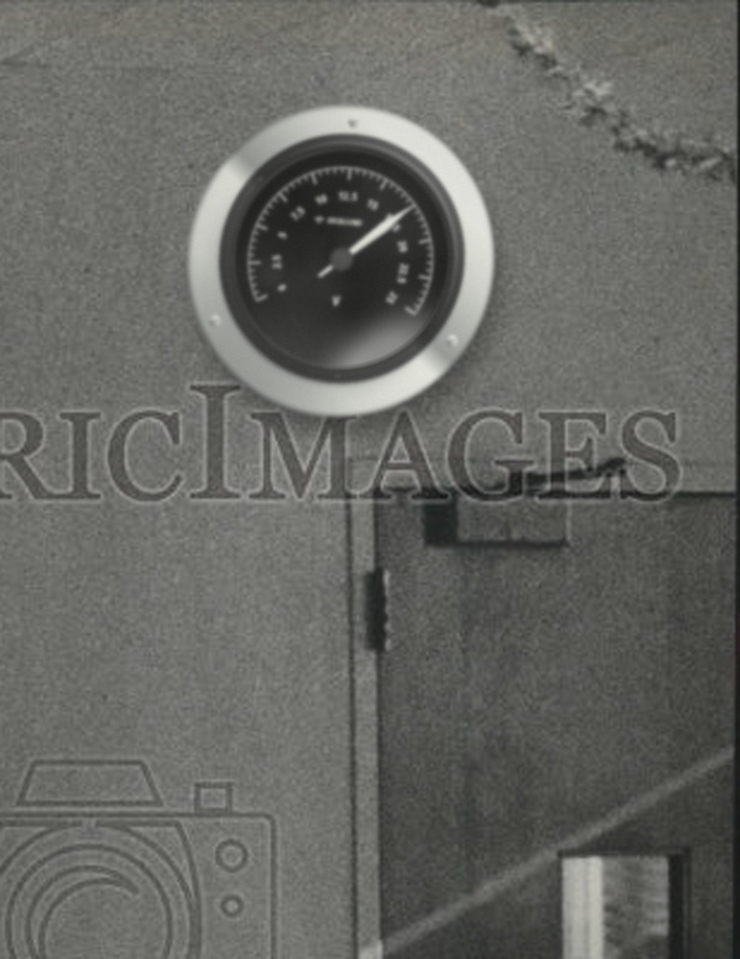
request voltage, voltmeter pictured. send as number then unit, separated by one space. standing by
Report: 17.5 V
